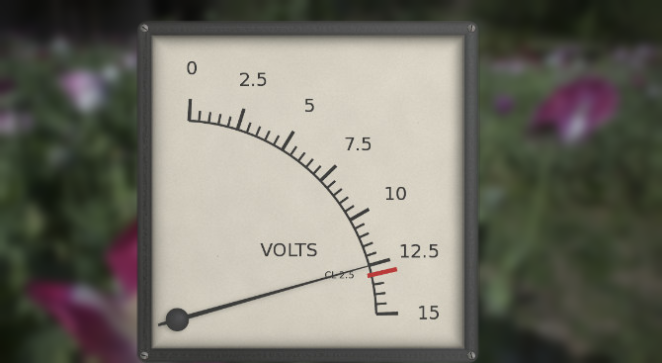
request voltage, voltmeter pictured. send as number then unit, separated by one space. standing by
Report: 12.5 V
